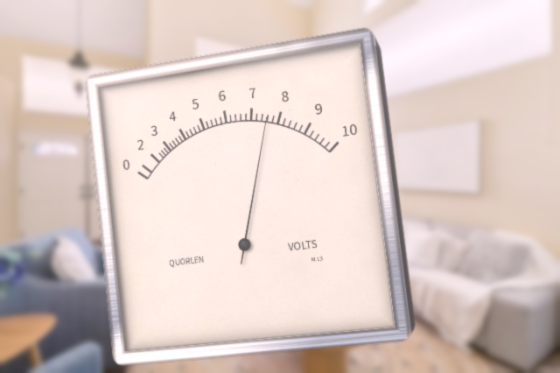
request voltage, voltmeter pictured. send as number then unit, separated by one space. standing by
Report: 7.6 V
